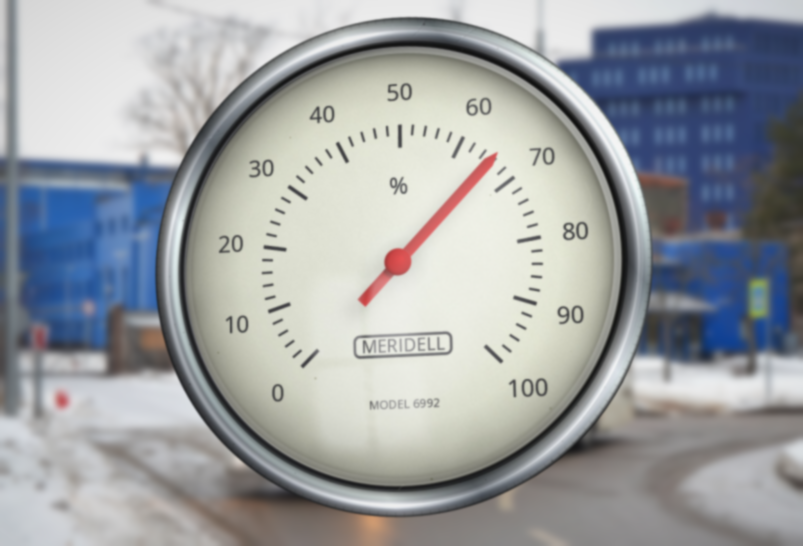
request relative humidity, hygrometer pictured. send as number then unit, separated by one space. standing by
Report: 66 %
